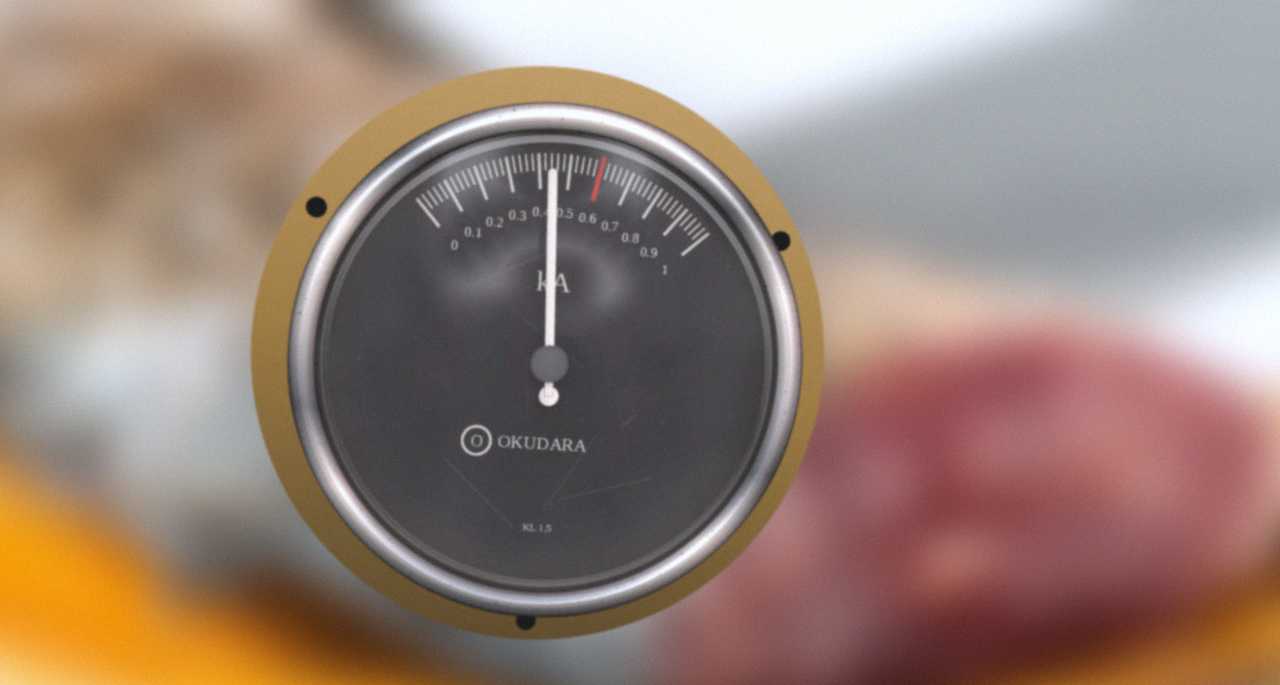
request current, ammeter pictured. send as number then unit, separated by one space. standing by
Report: 0.44 kA
